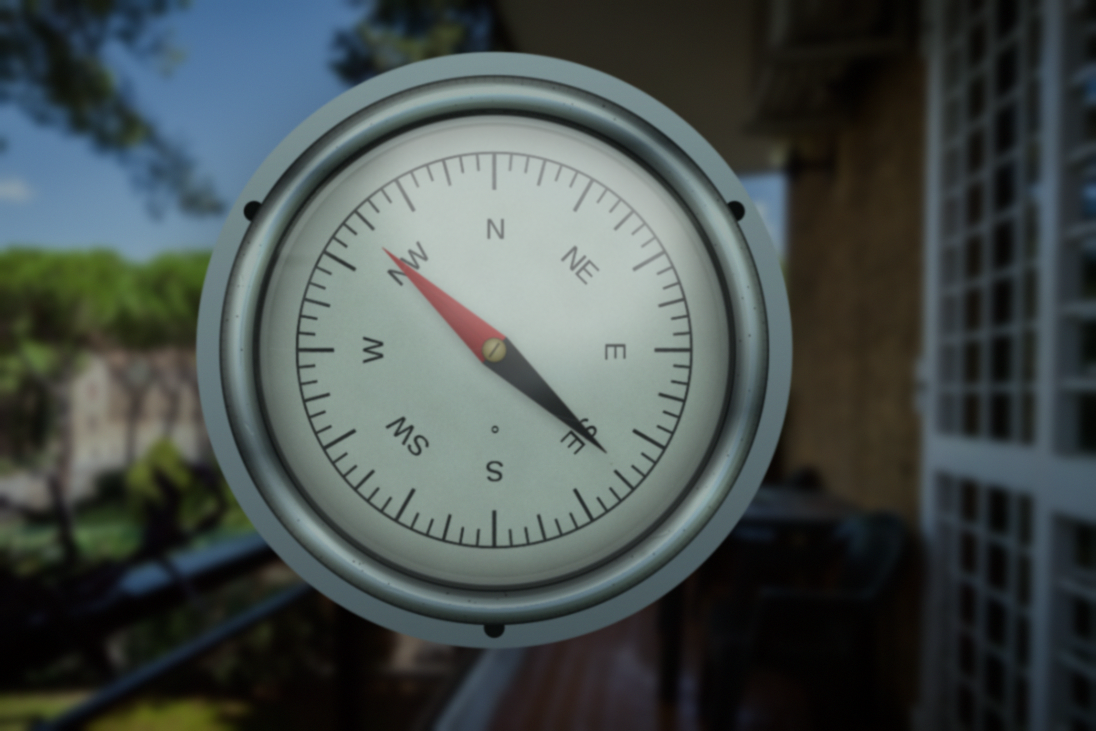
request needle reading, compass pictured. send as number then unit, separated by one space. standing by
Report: 312.5 °
